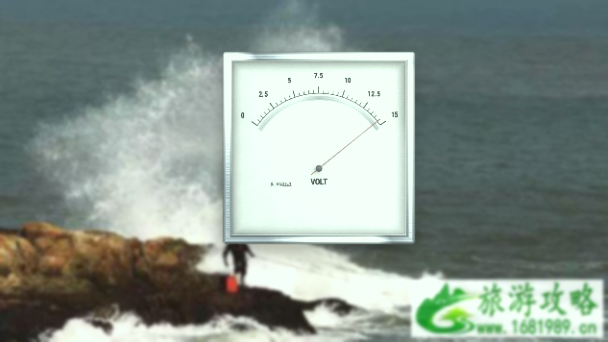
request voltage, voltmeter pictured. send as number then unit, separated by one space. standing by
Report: 14.5 V
